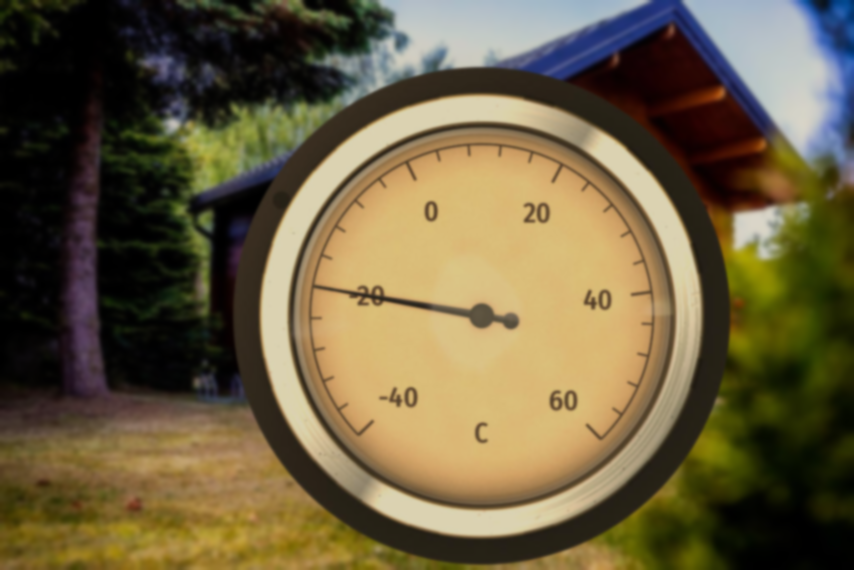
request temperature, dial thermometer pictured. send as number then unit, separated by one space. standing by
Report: -20 °C
